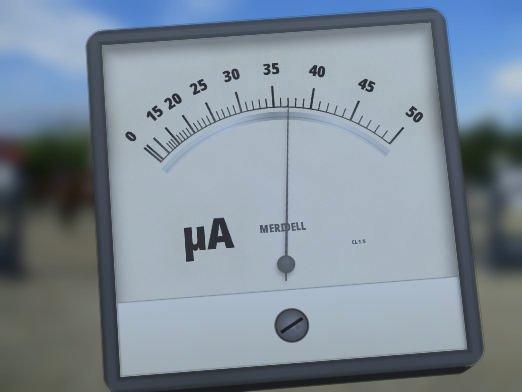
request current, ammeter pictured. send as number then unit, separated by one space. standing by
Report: 37 µA
